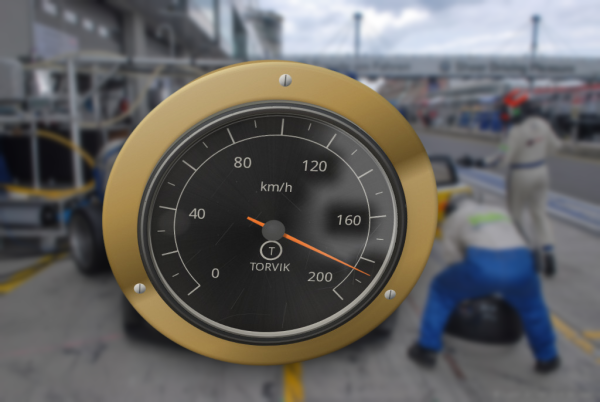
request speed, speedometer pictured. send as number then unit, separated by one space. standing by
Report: 185 km/h
